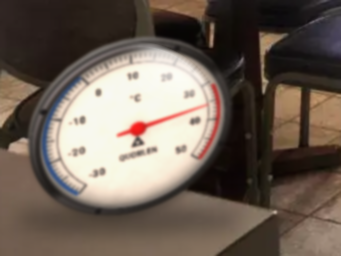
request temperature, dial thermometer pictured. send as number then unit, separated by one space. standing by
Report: 35 °C
